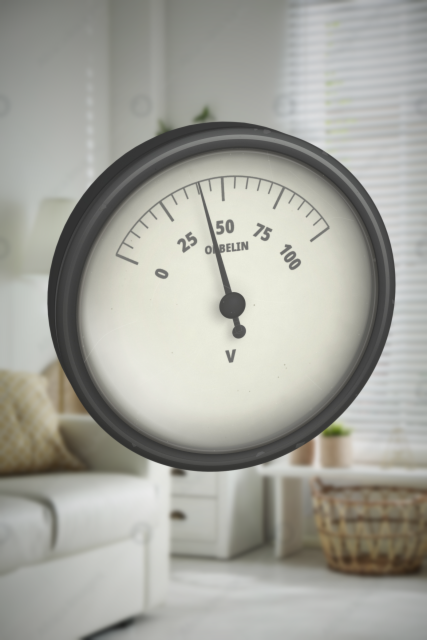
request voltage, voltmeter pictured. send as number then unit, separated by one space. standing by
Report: 40 V
